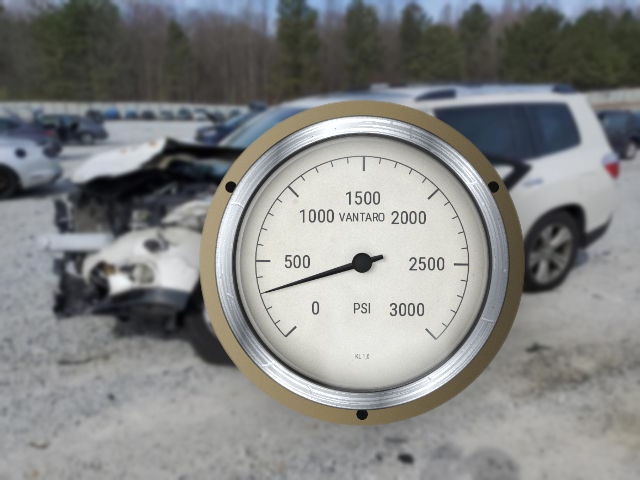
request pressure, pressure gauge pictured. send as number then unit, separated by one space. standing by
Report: 300 psi
